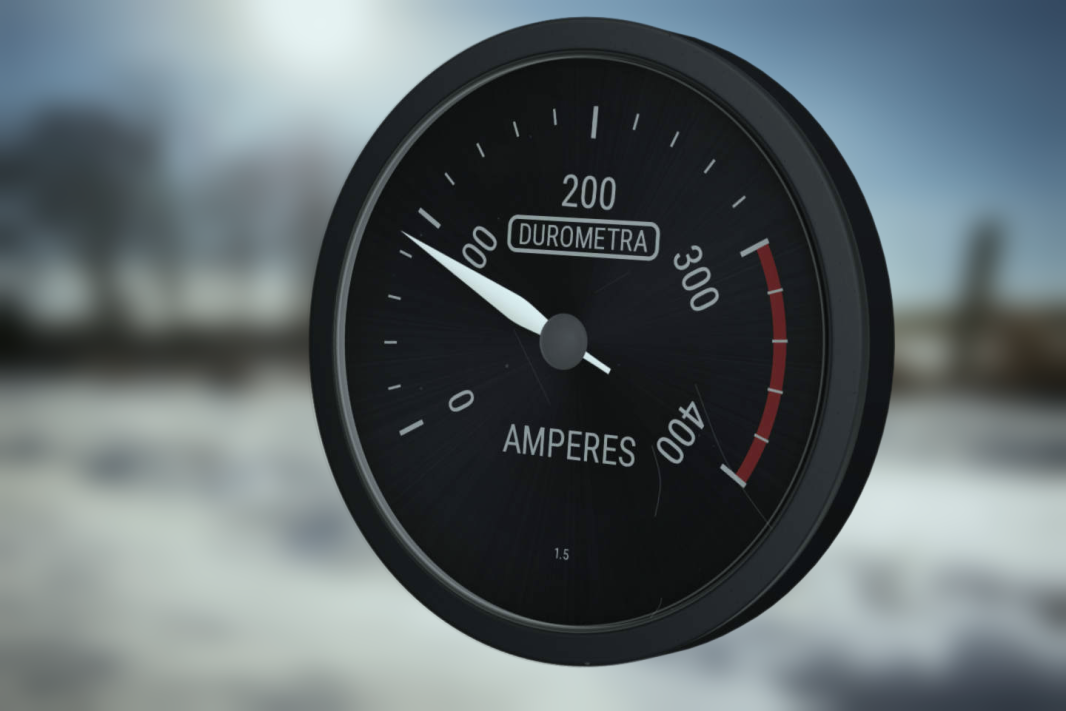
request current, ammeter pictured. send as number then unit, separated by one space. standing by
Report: 90 A
